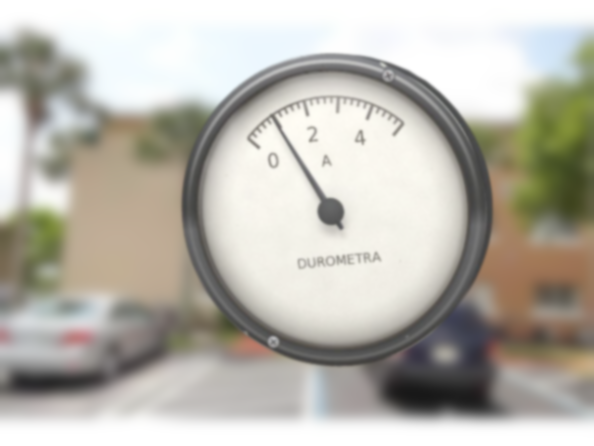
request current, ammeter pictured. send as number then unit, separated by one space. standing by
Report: 1 A
